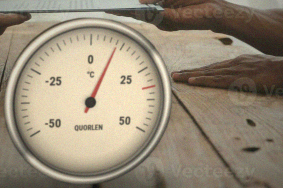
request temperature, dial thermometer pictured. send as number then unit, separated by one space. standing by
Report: 10 °C
